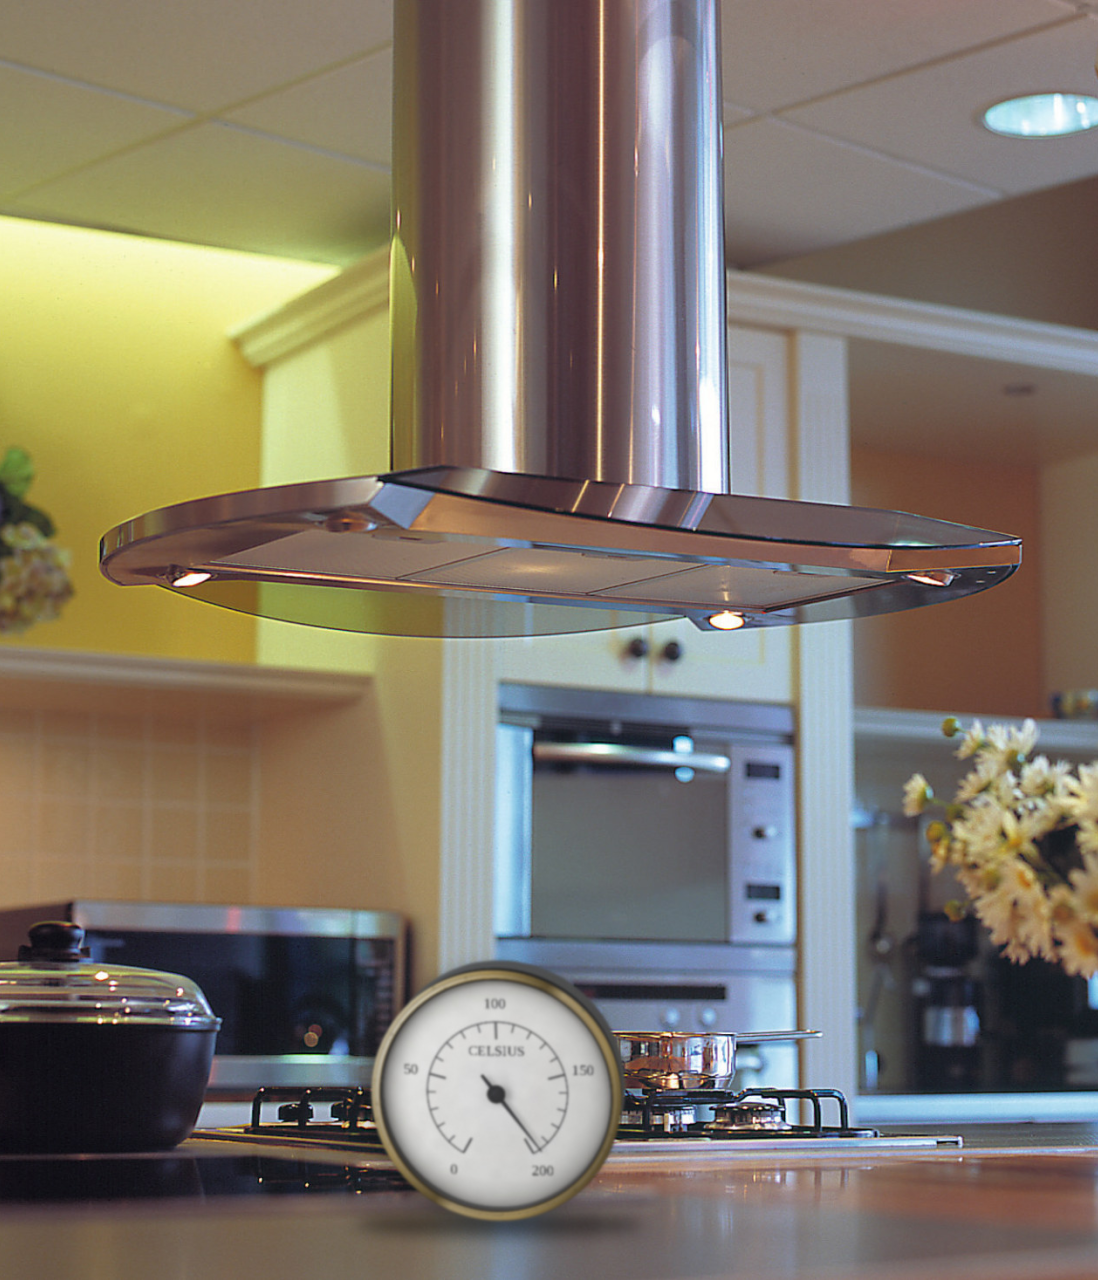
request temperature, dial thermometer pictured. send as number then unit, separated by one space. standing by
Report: 195 °C
